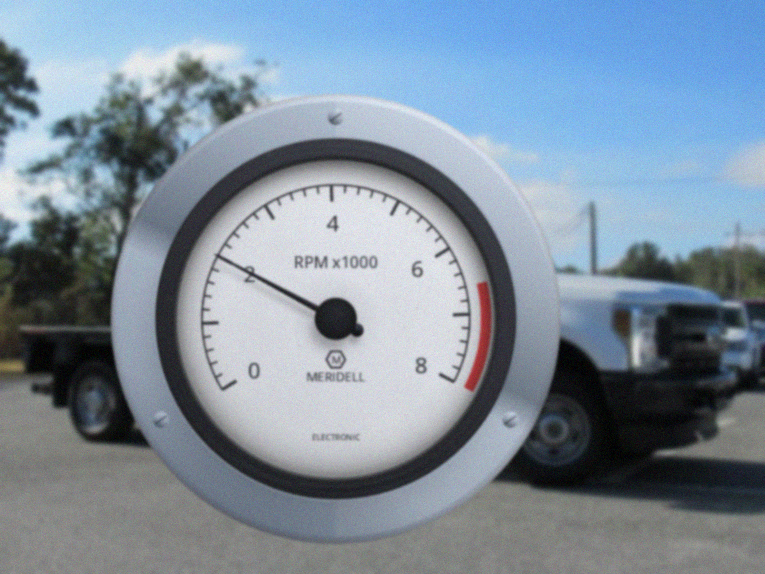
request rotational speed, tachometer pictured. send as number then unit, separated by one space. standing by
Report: 2000 rpm
